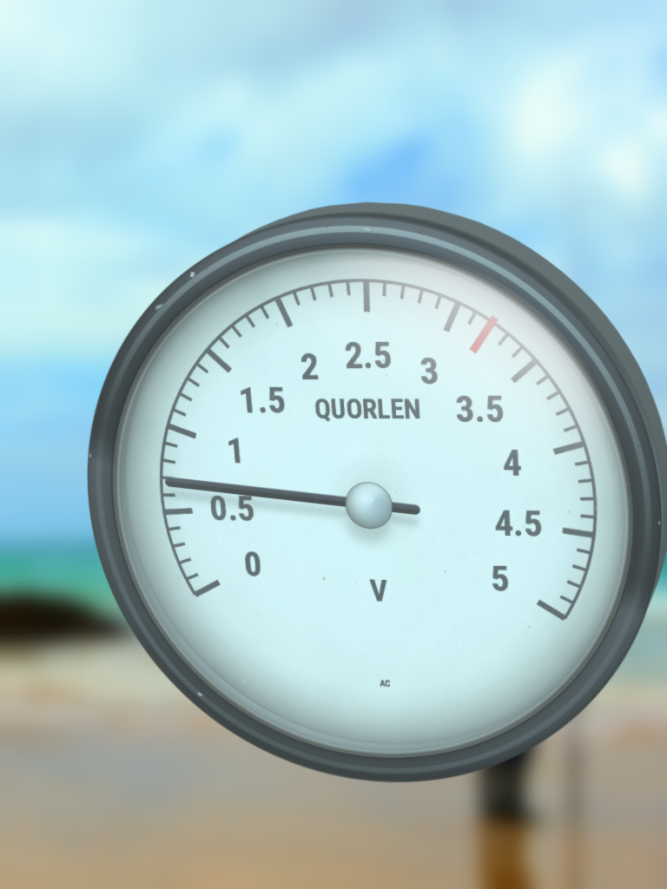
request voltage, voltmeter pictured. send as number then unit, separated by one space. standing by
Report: 0.7 V
